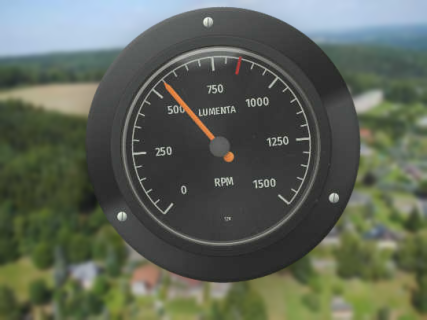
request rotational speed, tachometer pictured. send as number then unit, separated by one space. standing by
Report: 550 rpm
